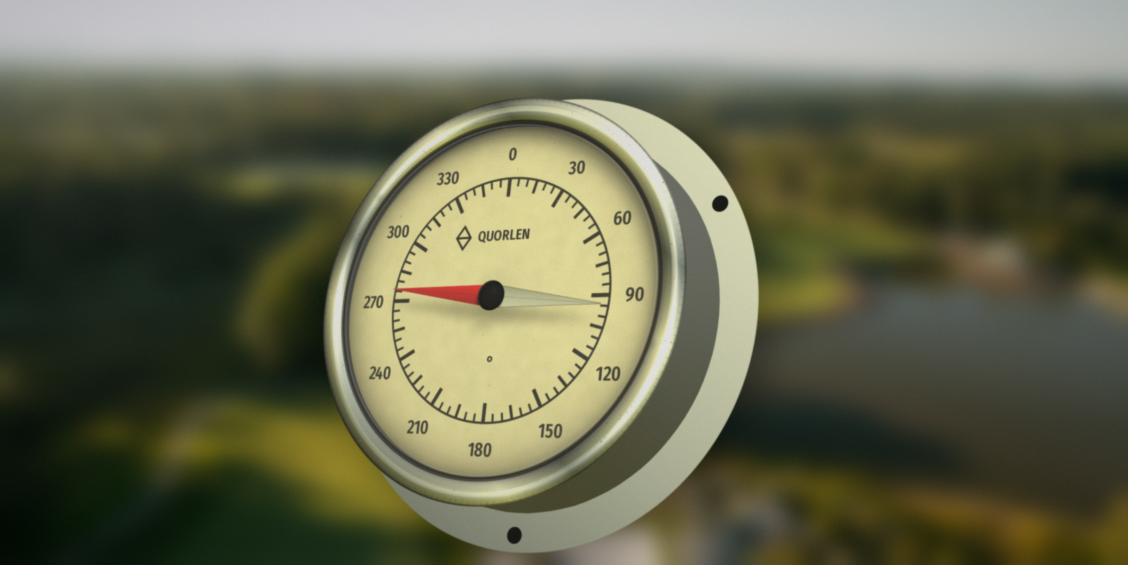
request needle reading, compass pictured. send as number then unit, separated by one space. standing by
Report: 275 °
